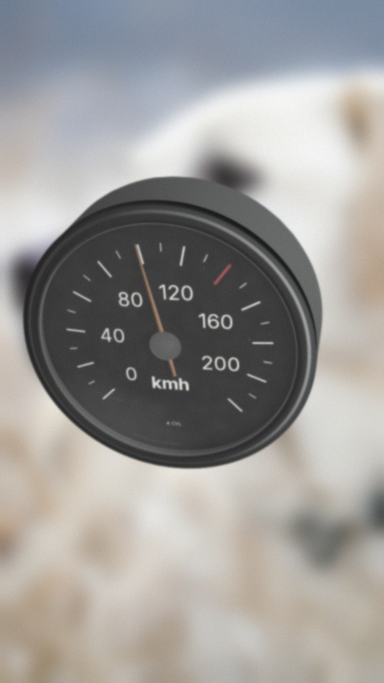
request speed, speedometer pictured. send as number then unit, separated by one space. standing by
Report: 100 km/h
